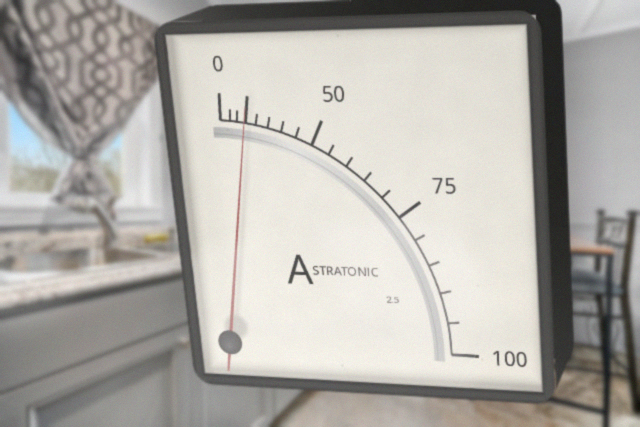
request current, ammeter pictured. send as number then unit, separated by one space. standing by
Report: 25 A
